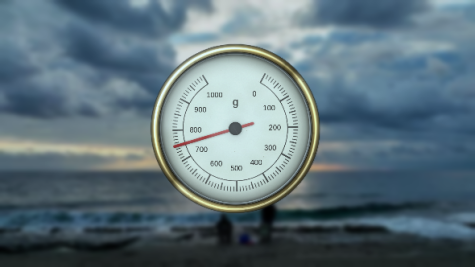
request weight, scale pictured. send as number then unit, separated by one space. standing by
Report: 750 g
